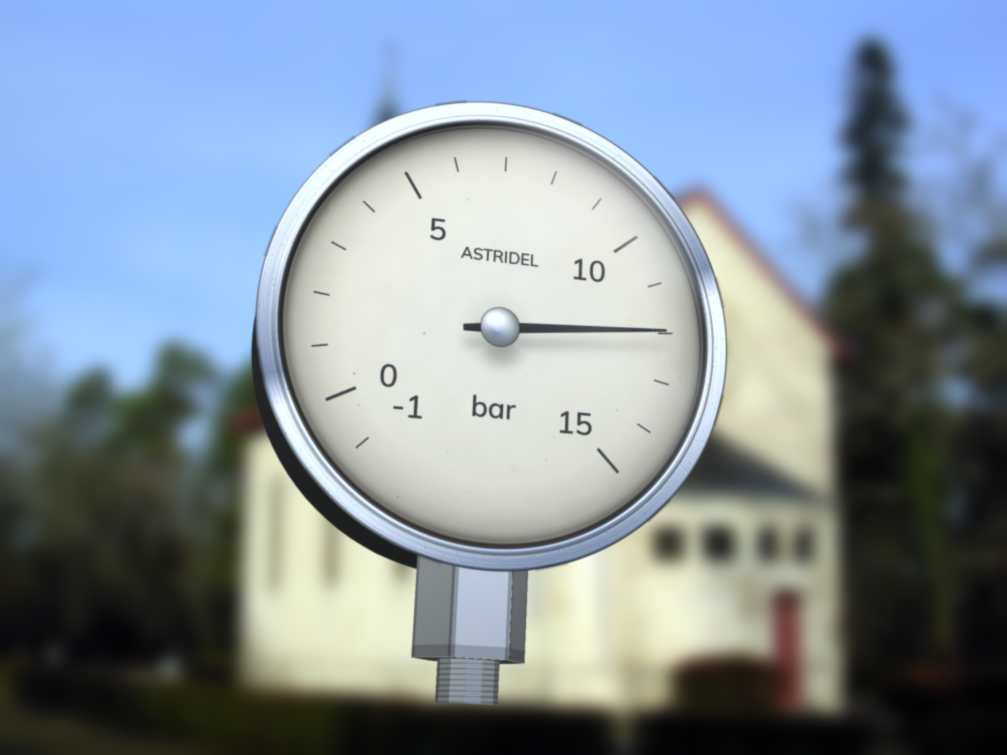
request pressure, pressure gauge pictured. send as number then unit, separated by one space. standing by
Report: 12 bar
